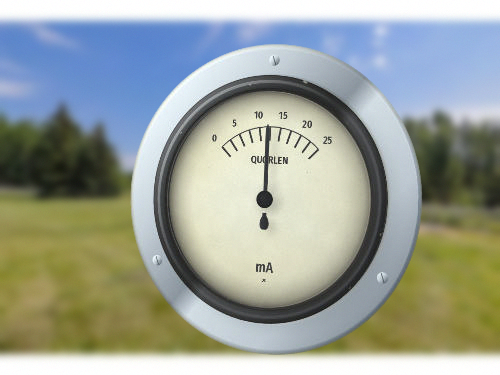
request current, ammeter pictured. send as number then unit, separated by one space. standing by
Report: 12.5 mA
